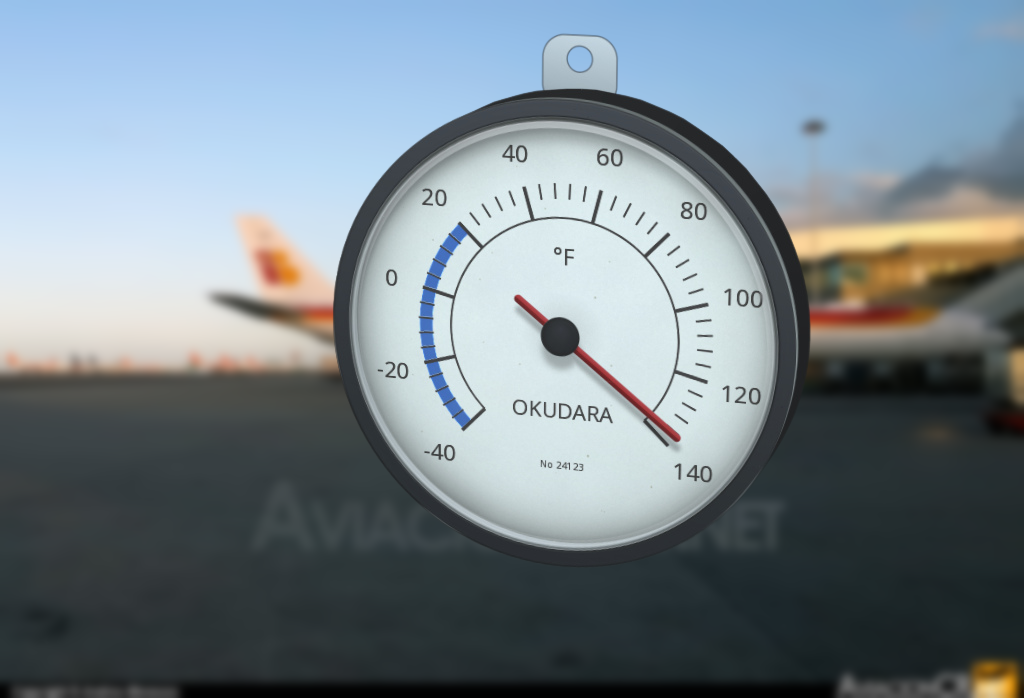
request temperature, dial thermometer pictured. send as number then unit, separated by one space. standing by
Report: 136 °F
